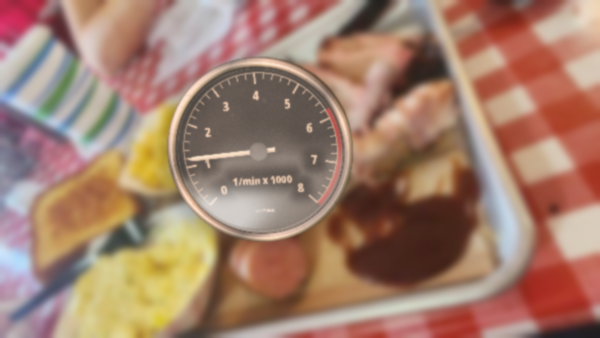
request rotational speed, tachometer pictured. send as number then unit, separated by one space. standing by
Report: 1200 rpm
